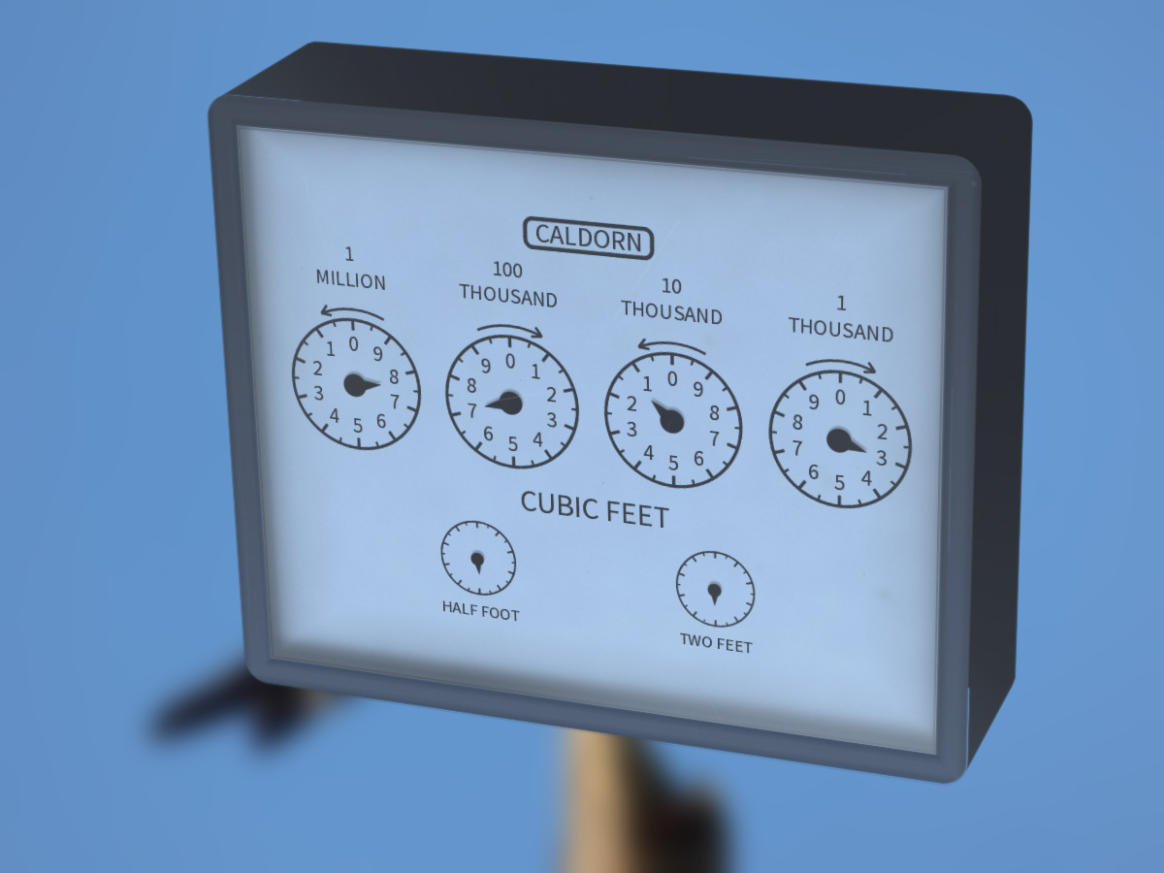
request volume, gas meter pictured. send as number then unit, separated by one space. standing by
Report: 771300 ft³
